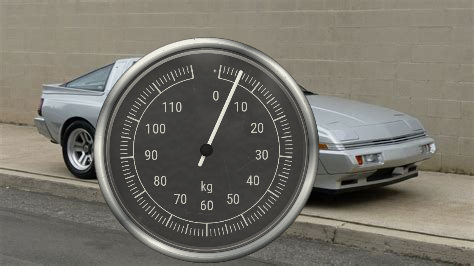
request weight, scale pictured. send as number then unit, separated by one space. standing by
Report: 5 kg
